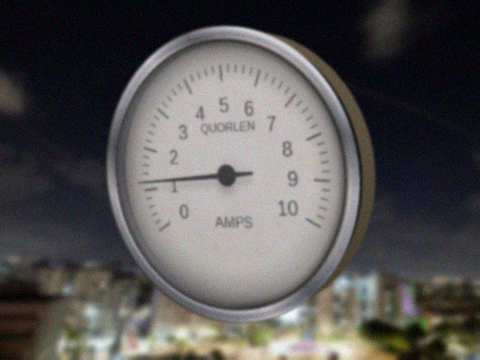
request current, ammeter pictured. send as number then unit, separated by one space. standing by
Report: 1.2 A
